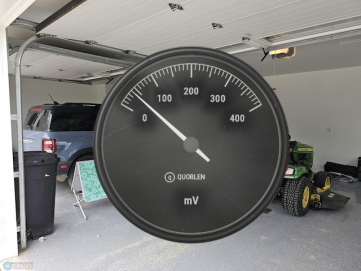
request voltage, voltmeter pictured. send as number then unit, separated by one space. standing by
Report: 40 mV
